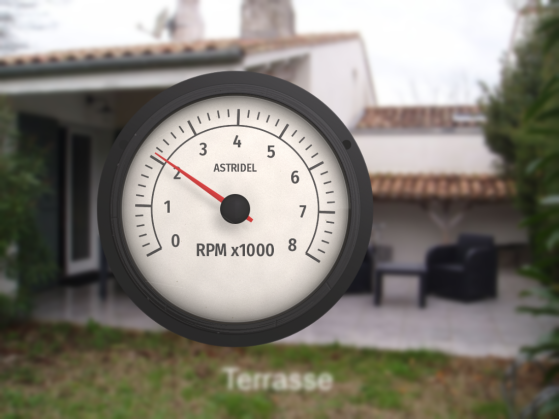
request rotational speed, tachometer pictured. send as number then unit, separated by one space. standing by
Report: 2100 rpm
